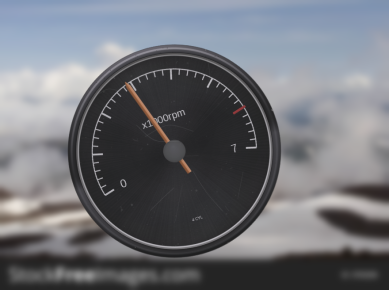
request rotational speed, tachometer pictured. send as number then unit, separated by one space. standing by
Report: 2900 rpm
